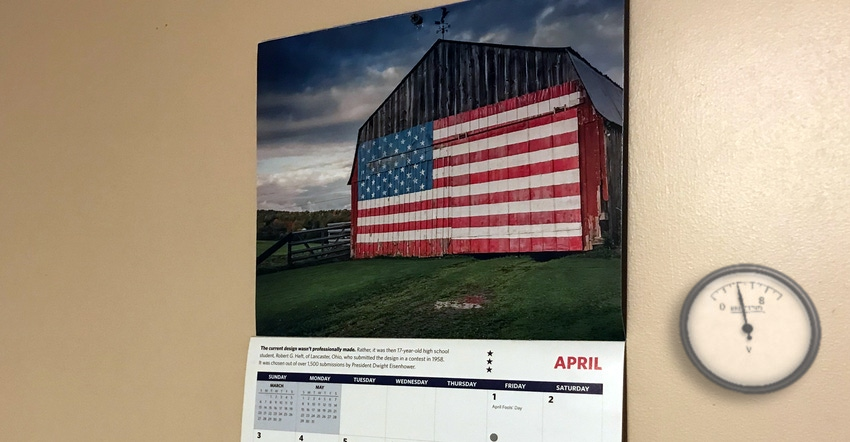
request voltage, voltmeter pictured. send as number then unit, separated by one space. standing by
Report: 4 V
